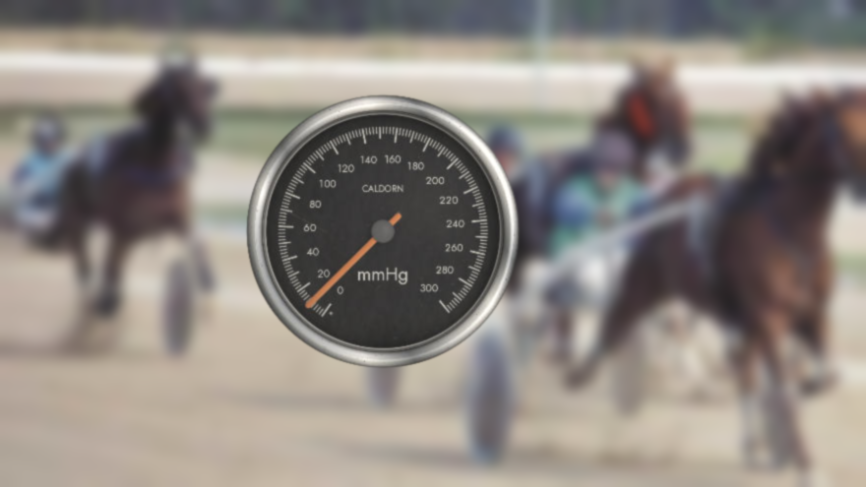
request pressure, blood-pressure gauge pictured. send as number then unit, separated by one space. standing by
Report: 10 mmHg
